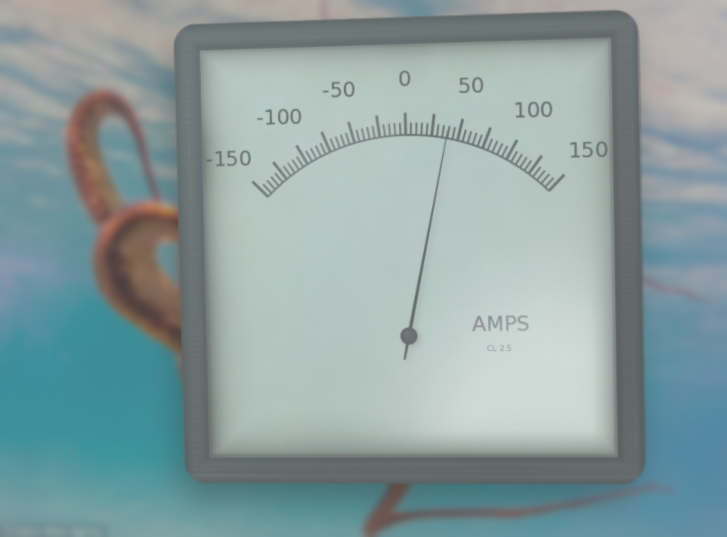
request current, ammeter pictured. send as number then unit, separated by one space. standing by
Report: 40 A
